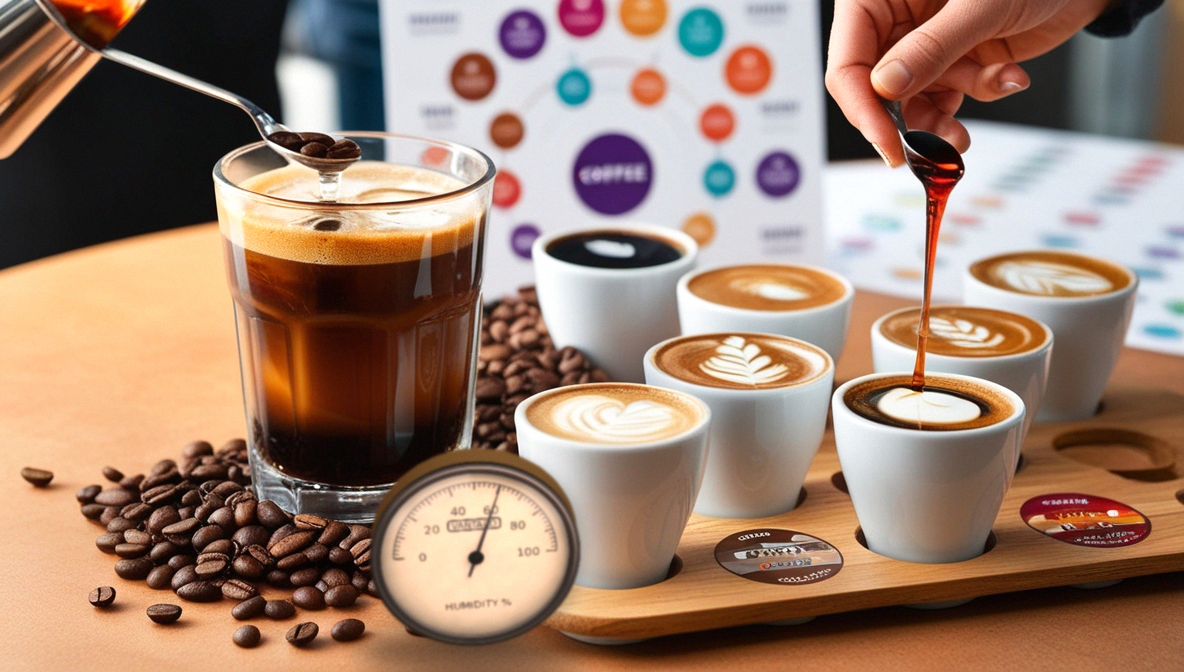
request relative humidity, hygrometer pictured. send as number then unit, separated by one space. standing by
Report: 60 %
